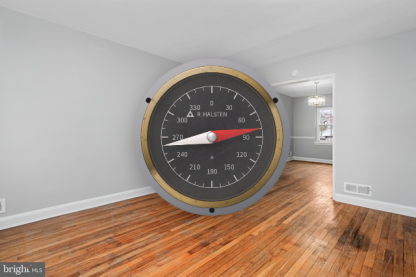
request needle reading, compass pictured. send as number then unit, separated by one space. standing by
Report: 80 °
